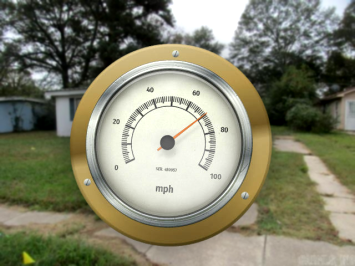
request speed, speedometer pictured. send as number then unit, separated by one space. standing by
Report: 70 mph
